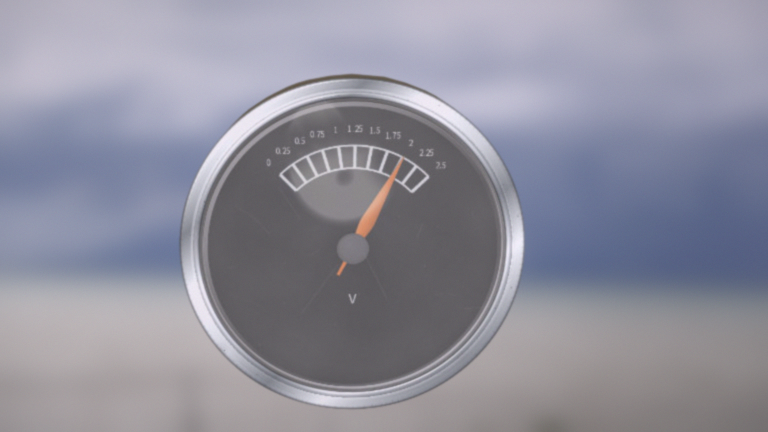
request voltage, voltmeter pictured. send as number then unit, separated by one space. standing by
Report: 2 V
